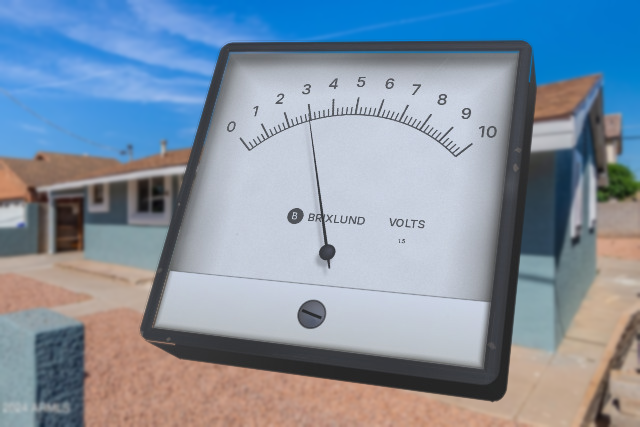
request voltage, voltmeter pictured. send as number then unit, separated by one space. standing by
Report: 3 V
